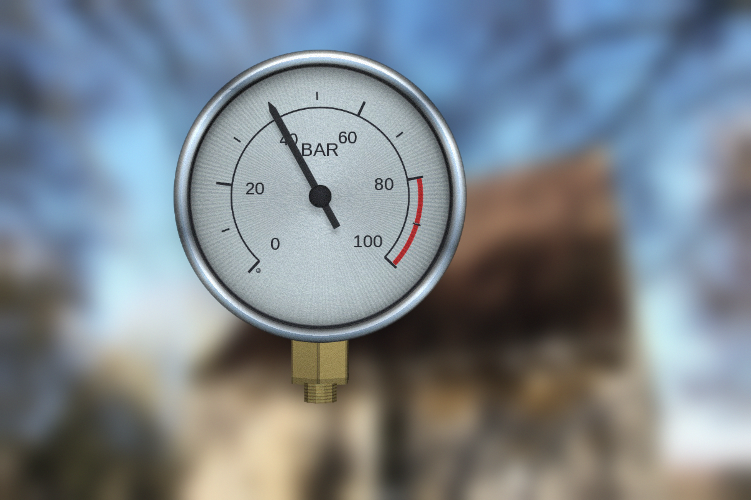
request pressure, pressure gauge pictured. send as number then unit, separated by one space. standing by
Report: 40 bar
